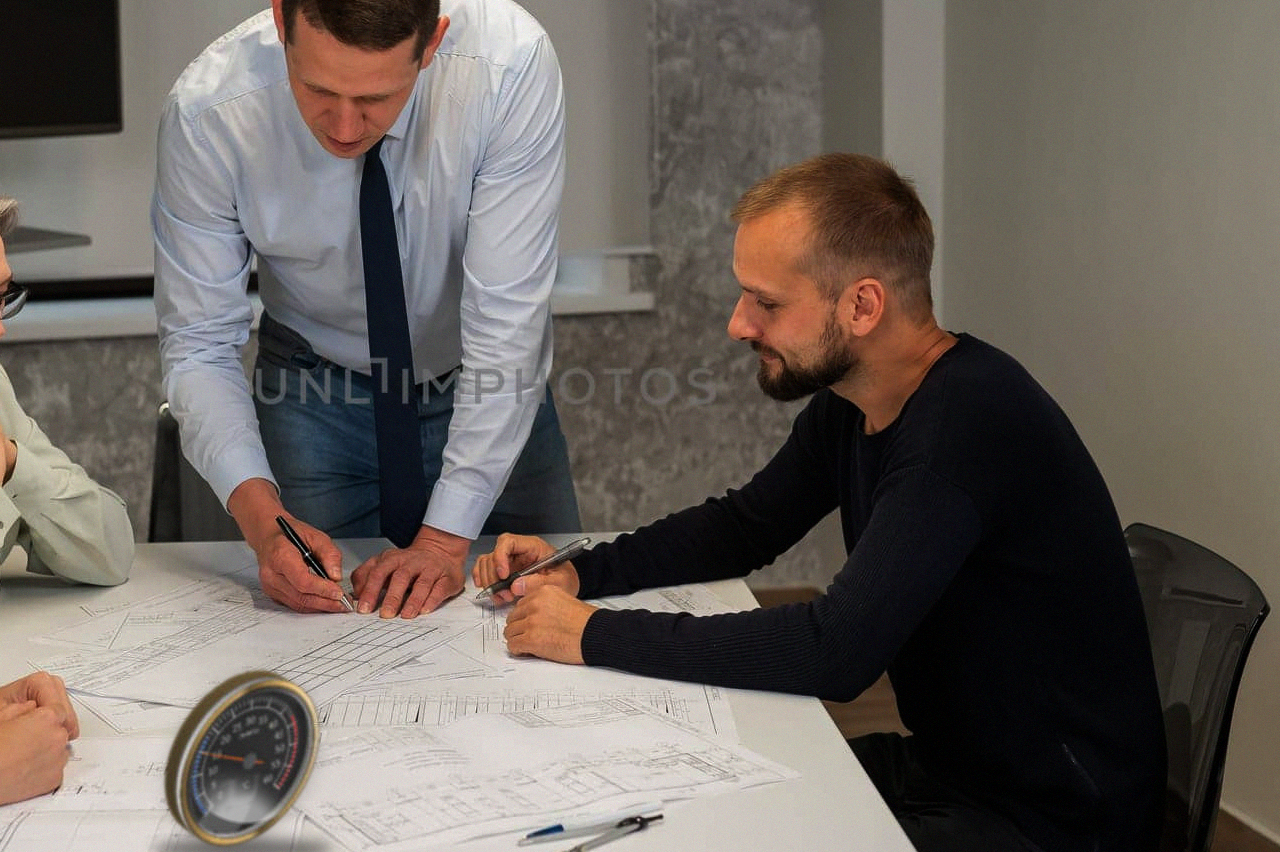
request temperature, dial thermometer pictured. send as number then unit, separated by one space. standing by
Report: 15 °C
